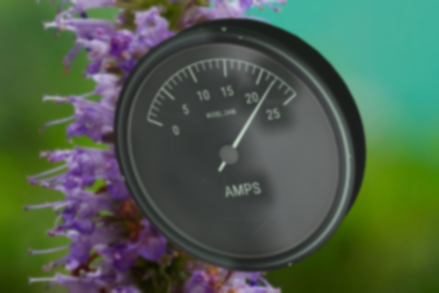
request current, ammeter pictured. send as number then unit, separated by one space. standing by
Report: 22 A
